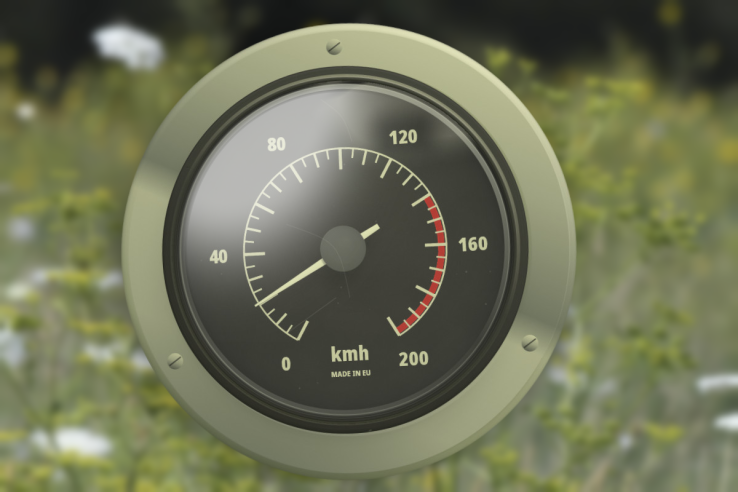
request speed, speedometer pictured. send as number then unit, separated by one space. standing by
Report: 20 km/h
